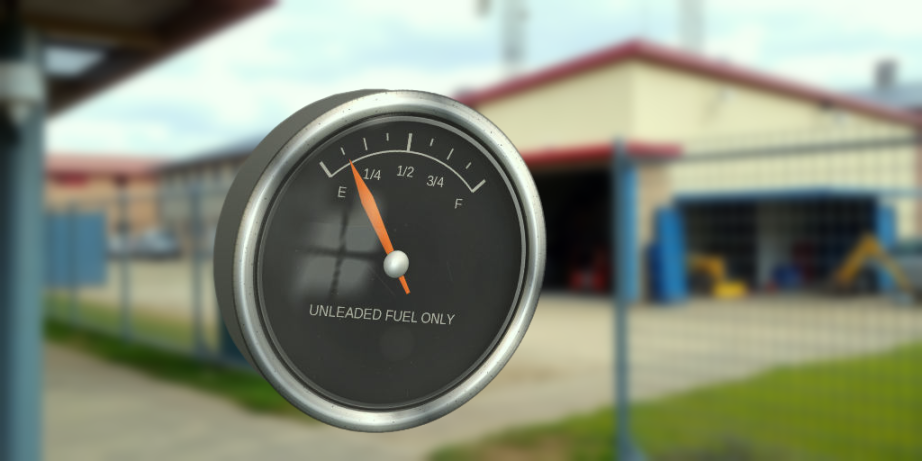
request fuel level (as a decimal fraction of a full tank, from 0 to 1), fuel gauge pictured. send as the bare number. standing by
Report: 0.125
